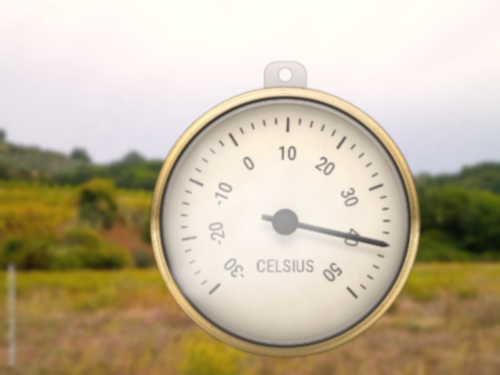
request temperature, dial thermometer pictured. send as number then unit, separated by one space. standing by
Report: 40 °C
